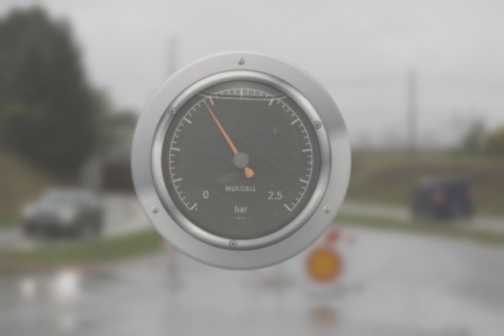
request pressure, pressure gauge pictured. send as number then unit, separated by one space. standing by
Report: 0.95 bar
